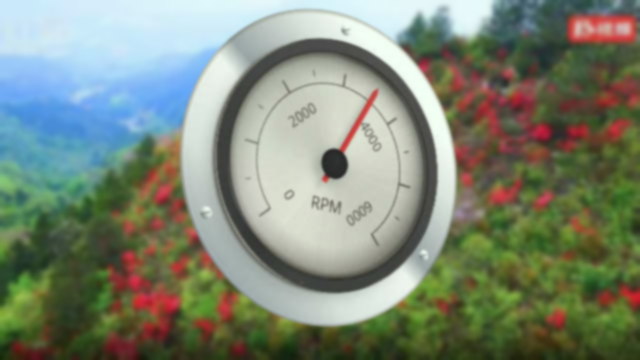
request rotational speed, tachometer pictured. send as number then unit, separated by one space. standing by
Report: 3500 rpm
